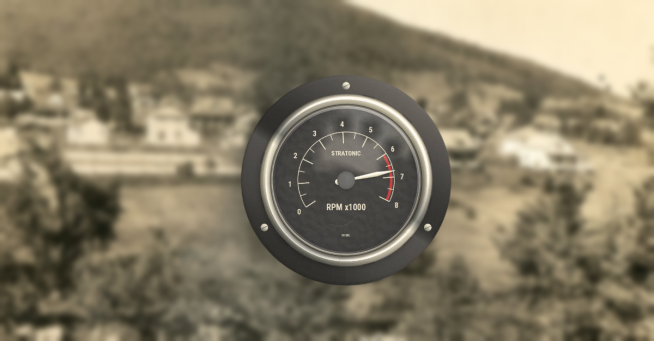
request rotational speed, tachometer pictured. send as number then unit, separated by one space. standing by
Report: 6750 rpm
